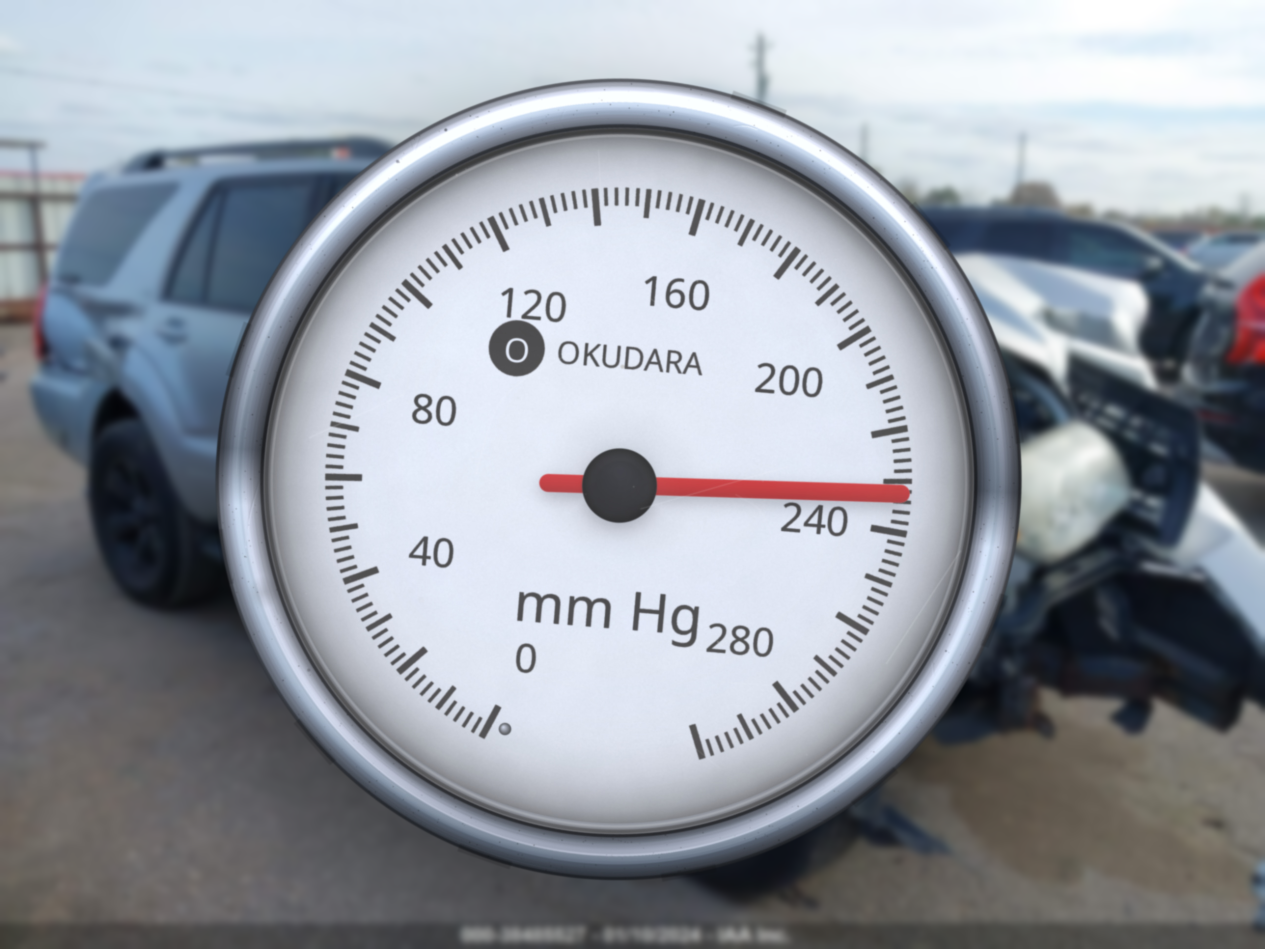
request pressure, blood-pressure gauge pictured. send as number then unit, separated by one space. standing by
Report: 232 mmHg
